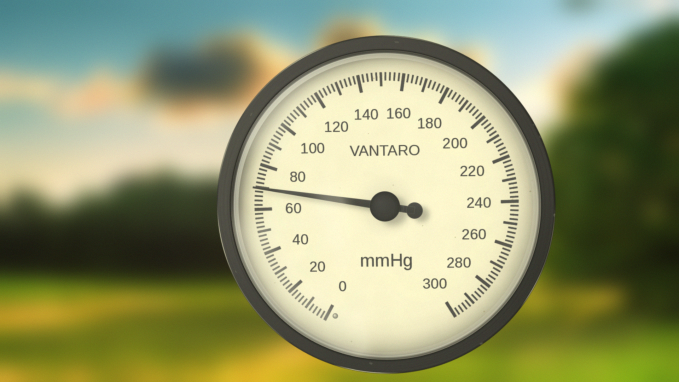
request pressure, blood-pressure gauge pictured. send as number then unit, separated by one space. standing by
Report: 70 mmHg
